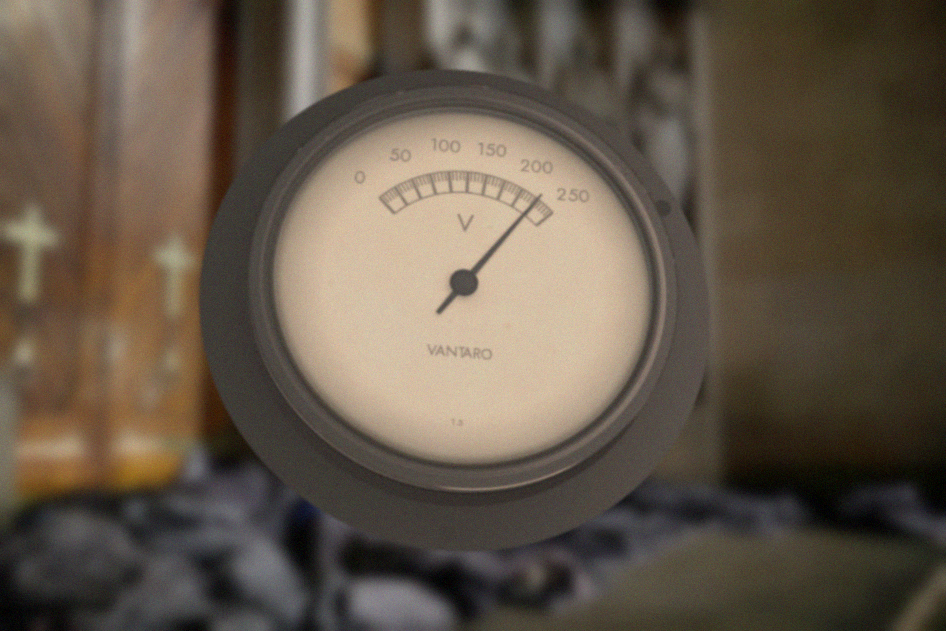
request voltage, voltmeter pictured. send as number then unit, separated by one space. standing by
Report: 225 V
